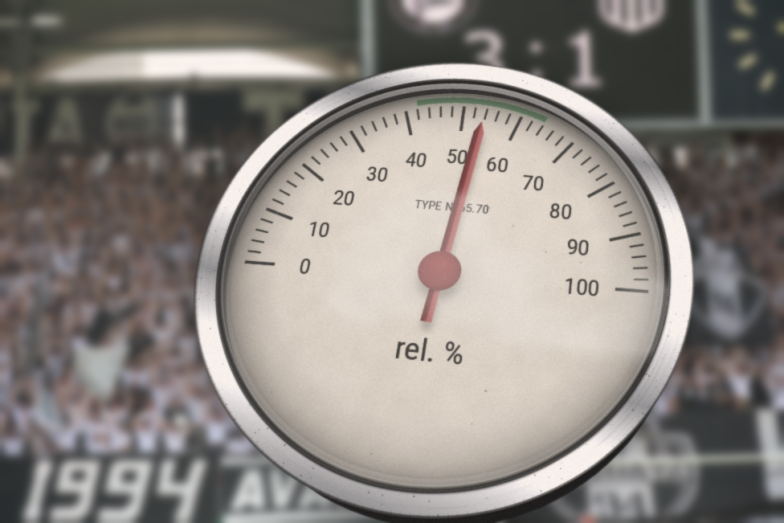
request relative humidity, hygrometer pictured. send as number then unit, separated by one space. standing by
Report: 54 %
